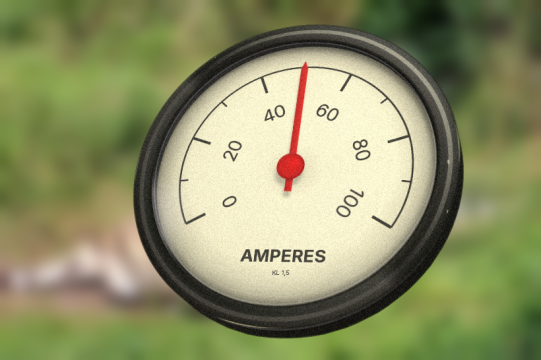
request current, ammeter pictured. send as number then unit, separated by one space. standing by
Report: 50 A
